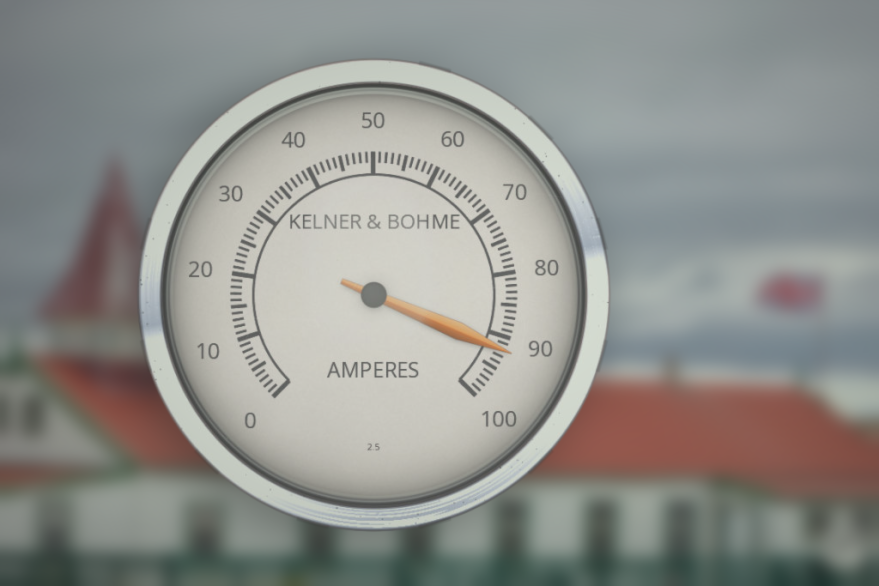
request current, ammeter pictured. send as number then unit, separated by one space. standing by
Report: 92 A
